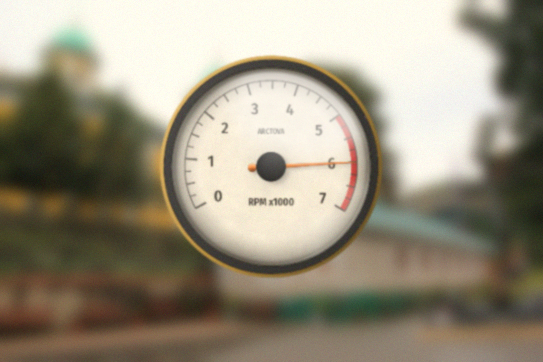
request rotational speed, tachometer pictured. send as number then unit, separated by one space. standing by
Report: 6000 rpm
